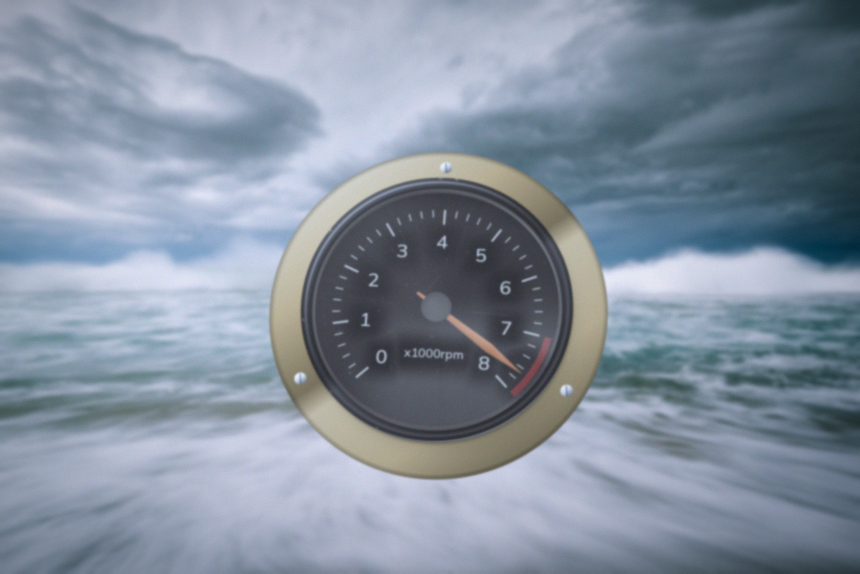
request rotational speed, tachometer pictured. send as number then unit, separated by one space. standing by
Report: 7700 rpm
